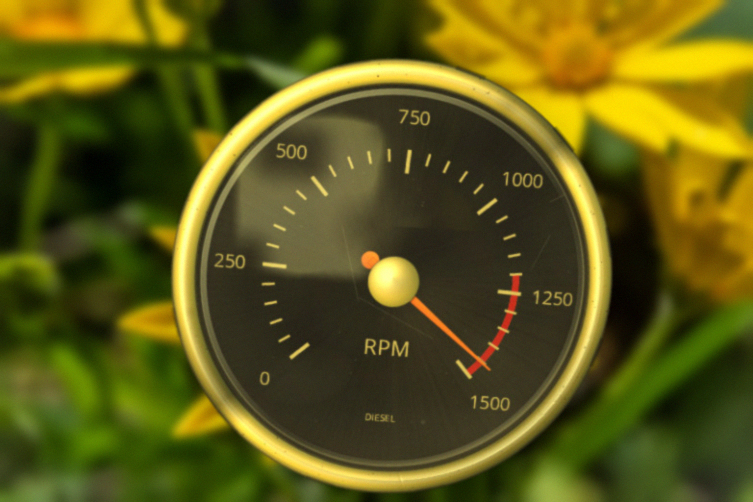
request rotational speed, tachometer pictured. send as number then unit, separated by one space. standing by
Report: 1450 rpm
